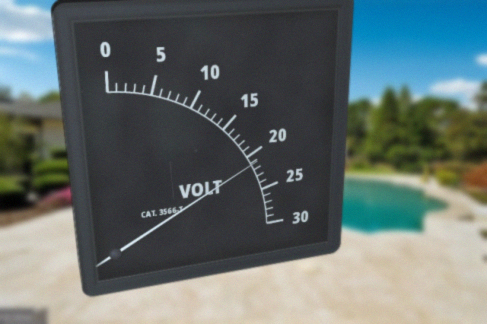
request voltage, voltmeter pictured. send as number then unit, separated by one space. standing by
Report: 21 V
